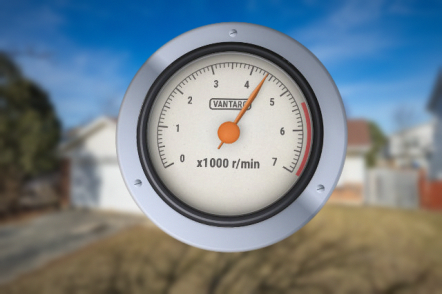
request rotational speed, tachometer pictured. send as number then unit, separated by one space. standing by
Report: 4400 rpm
